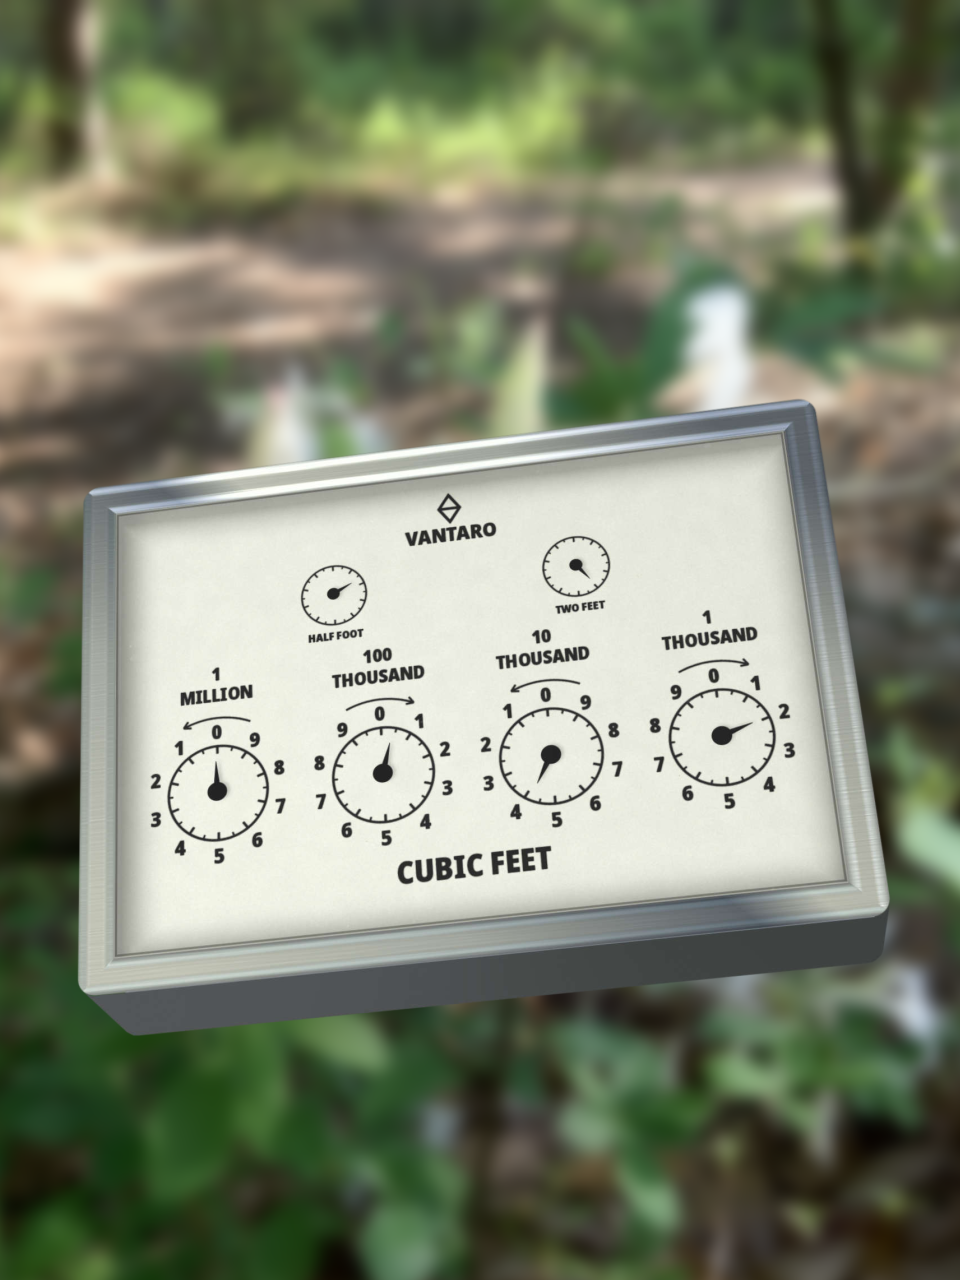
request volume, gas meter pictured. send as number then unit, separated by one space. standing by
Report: 4200 ft³
